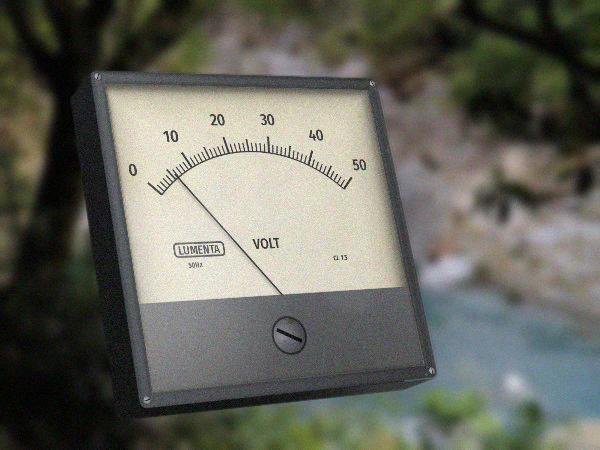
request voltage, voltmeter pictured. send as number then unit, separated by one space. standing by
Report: 5 V
